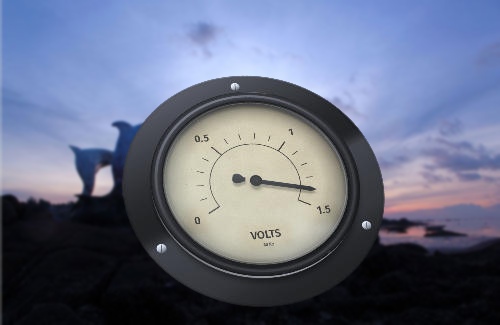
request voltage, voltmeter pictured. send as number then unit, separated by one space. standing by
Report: 1.4 V
